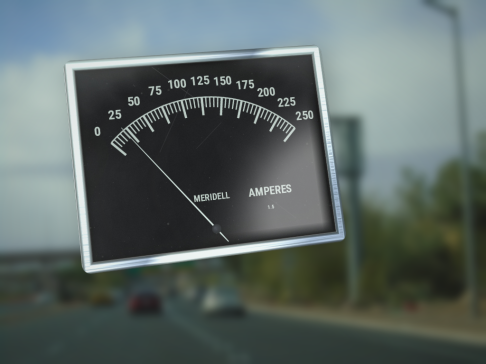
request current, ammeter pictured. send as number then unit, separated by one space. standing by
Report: 20 A
